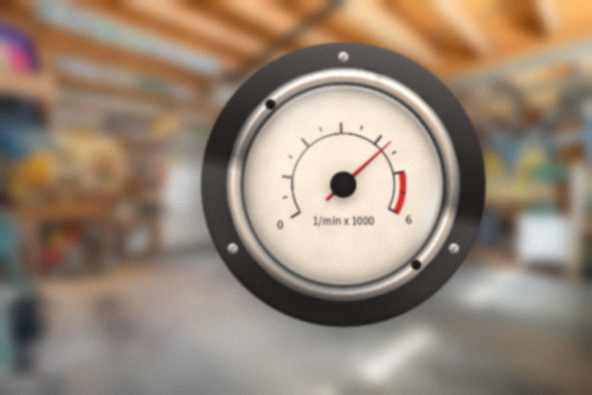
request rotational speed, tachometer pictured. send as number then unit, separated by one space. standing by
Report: 4250 rpm
